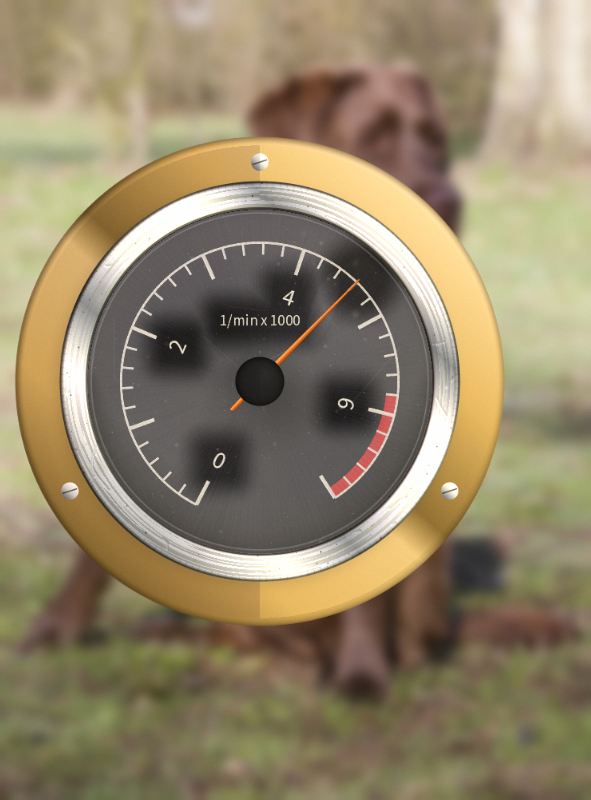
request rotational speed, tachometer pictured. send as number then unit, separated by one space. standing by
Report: 4600 rpm
